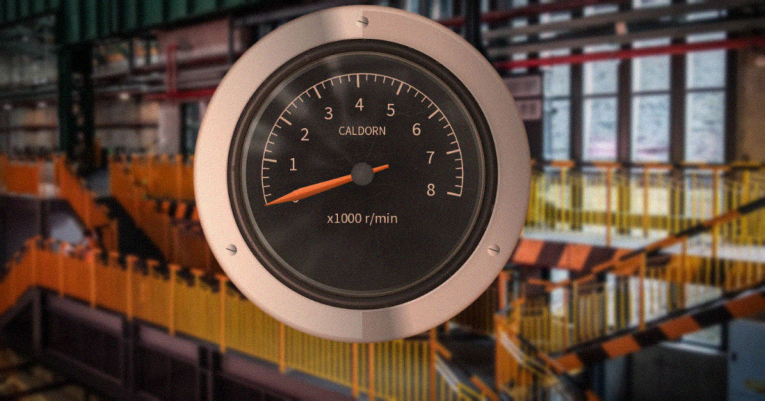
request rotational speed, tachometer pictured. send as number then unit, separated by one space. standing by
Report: 0 rpm
